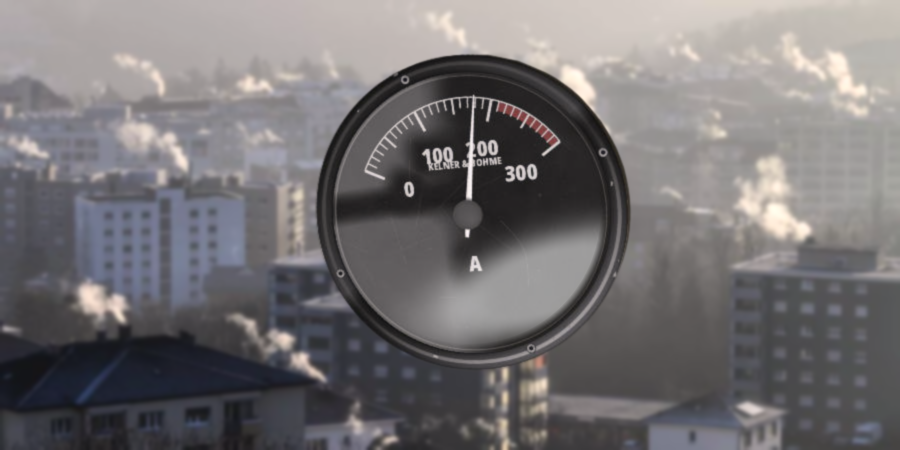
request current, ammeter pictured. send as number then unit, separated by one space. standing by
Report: 180 A
